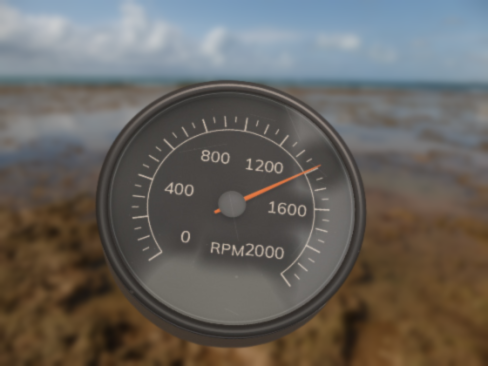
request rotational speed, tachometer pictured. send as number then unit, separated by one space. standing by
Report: 1400 rpm
